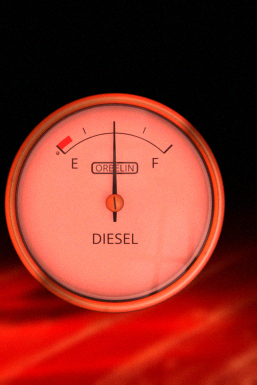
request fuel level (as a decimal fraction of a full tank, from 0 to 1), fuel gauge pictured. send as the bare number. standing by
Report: 0.5
